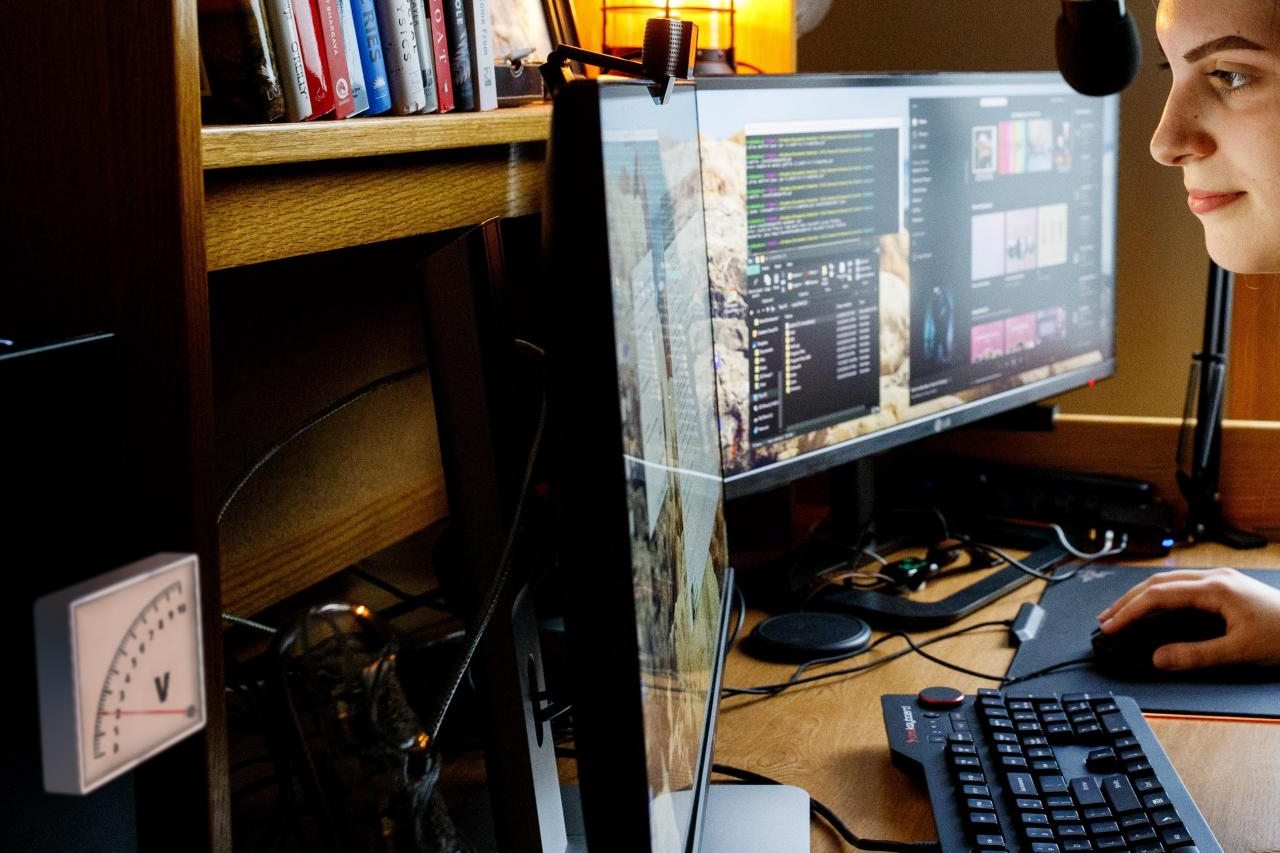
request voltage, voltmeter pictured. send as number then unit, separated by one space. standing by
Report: 2 V
